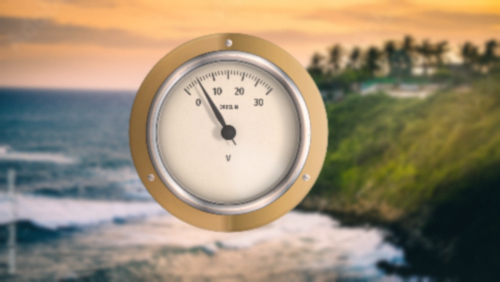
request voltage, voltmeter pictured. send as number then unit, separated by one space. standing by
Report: 5 V
